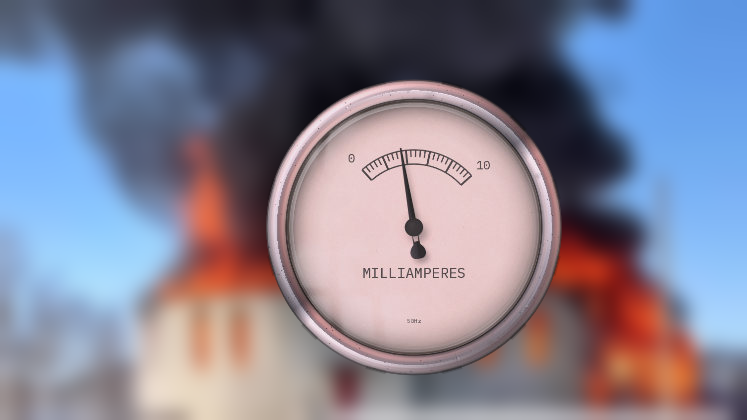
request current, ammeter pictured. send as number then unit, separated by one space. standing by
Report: 3.6 mA
